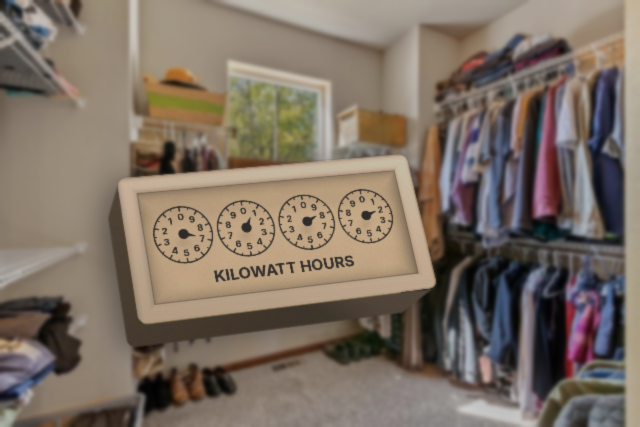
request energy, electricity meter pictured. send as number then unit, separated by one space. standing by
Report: 7082 kWh
